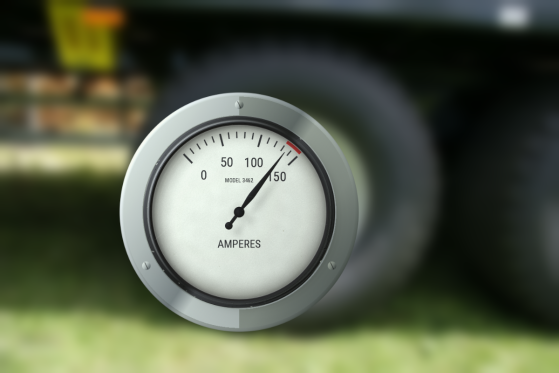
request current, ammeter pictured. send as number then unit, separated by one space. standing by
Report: 135 A
